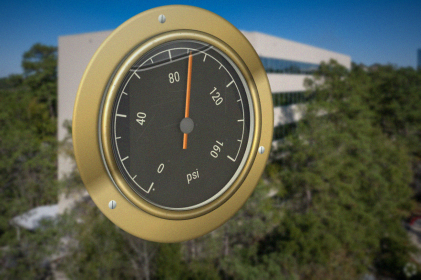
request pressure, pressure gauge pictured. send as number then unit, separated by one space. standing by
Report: 90 psi
